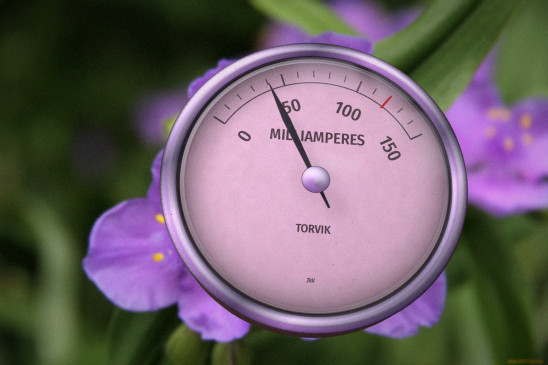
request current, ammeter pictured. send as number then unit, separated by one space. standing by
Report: 40 mA
